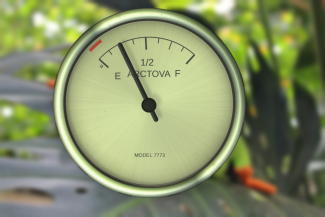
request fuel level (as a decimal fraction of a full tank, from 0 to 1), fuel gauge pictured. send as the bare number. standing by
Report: 0.25
